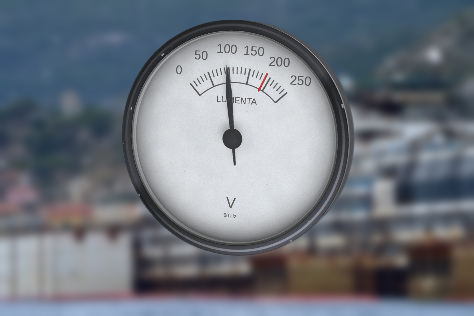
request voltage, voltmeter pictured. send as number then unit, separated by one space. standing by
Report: 100 V
